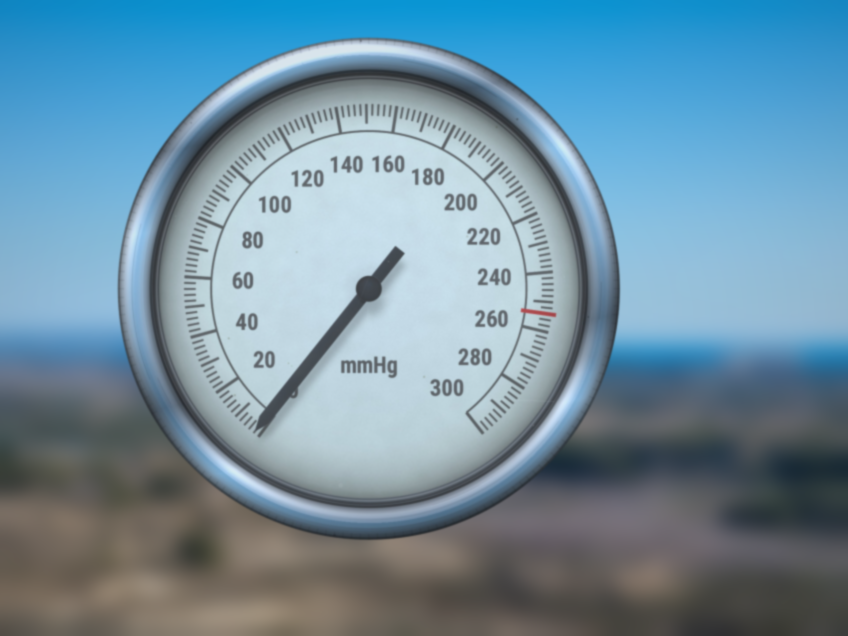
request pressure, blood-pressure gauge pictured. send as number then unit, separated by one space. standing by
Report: 2 mmHg
